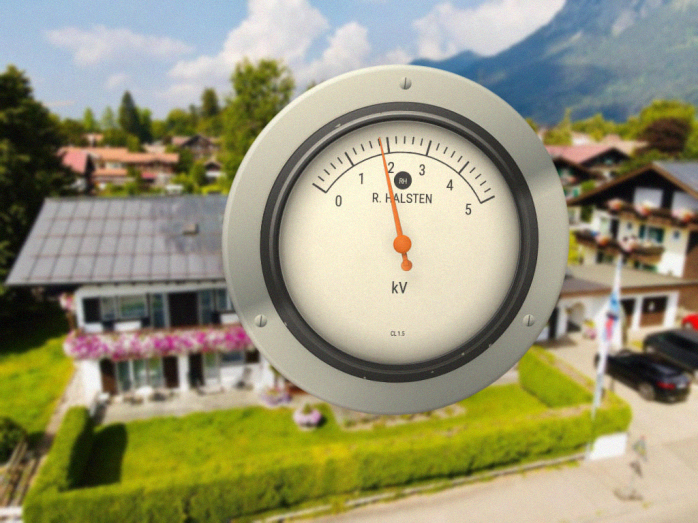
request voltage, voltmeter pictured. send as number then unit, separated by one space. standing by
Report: 1.8 kV
